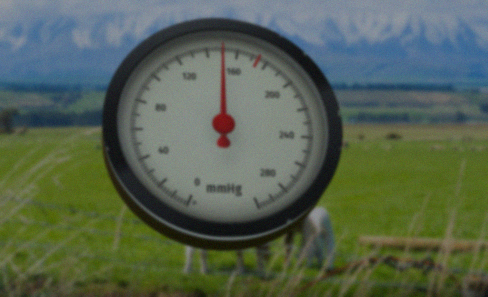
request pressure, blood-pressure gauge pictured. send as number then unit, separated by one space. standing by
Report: 150 mmHg
